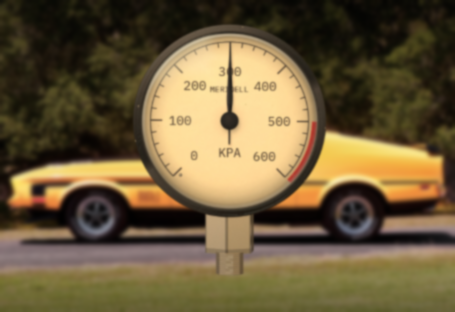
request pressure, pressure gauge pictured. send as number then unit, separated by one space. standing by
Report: 300 kPa
